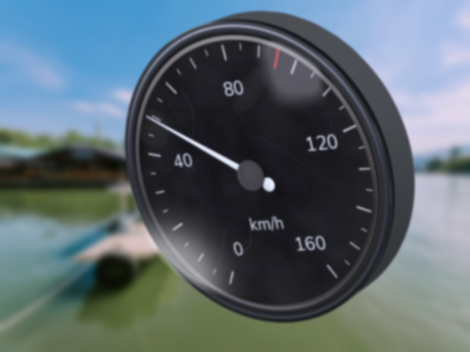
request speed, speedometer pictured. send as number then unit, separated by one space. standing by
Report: 50 km/h
